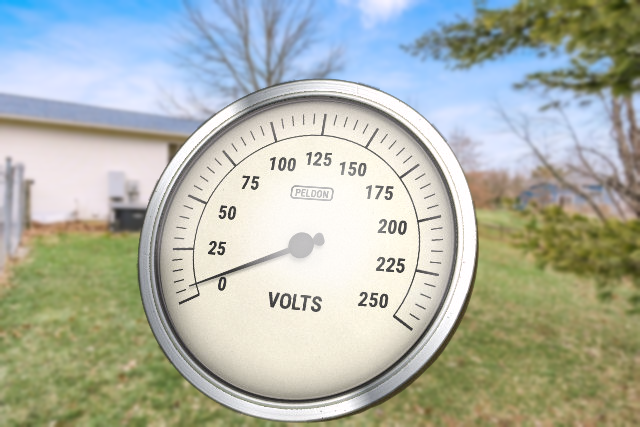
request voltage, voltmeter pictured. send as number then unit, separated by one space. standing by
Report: 5 V
